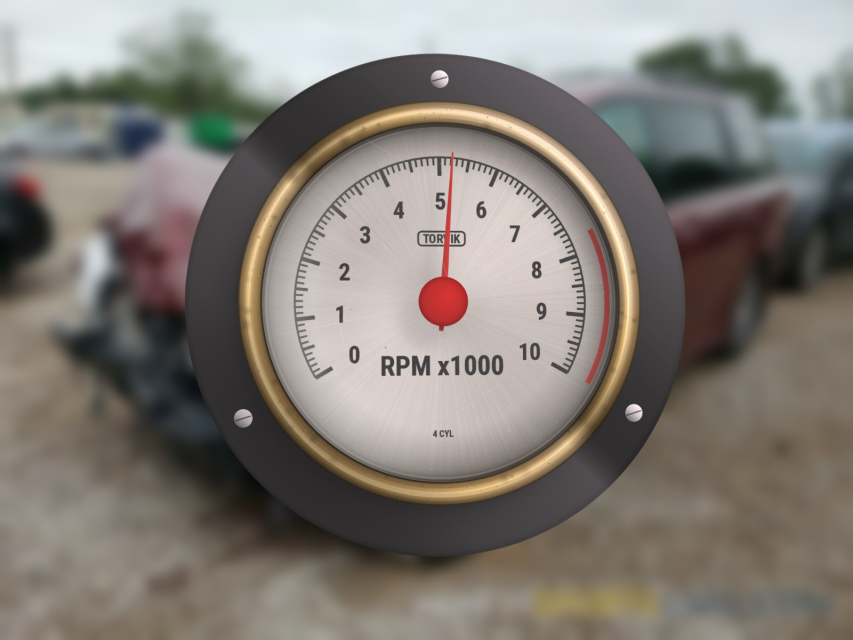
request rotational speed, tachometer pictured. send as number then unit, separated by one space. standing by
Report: 5200 rpm
